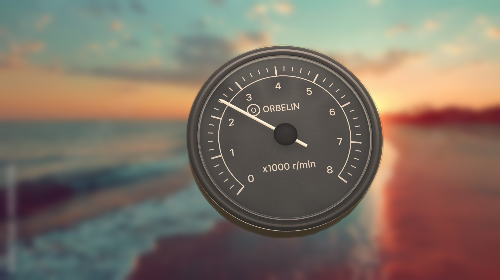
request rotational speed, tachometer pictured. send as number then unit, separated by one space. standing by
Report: 2400 rpm
